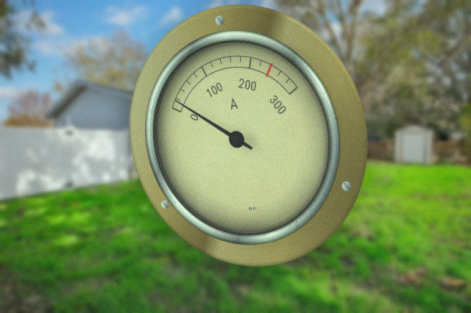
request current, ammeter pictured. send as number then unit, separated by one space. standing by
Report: 20 A
